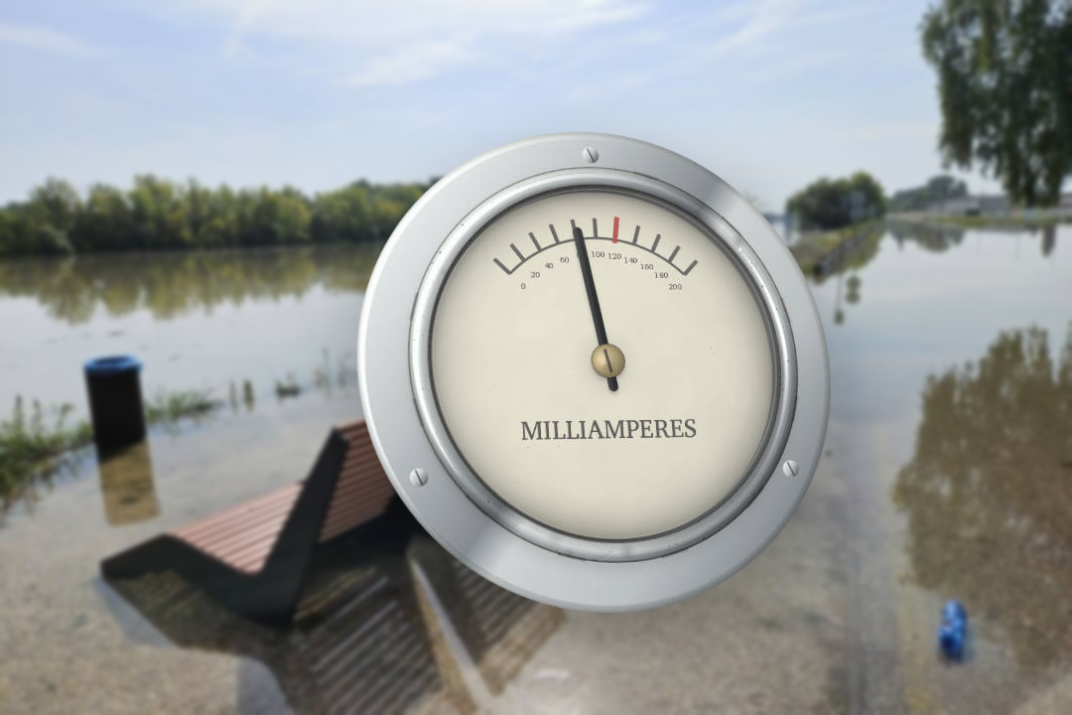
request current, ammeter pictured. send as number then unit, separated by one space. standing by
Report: 80 mA
